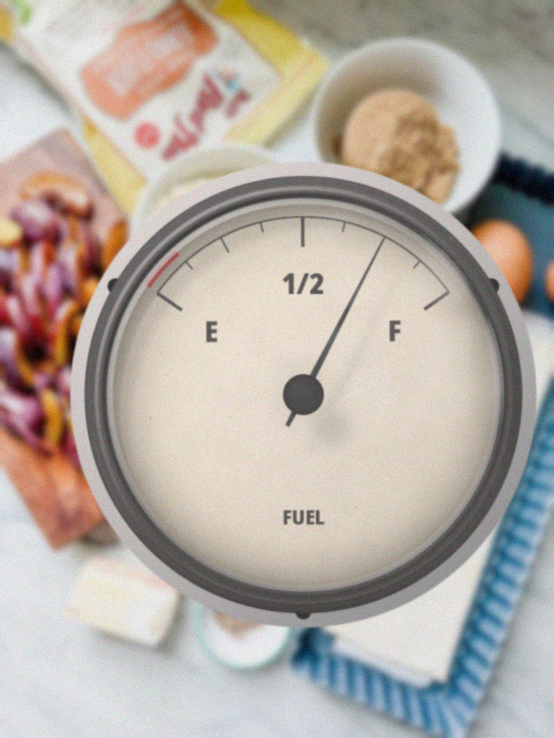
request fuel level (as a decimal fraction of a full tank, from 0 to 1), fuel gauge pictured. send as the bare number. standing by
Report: 0.75
